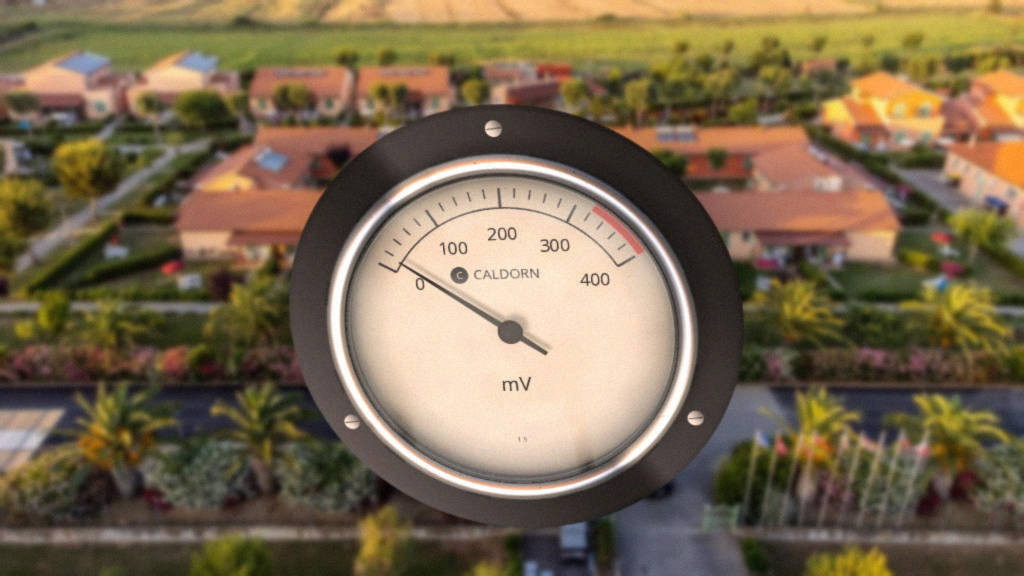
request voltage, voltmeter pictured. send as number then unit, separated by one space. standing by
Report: 20 mV
